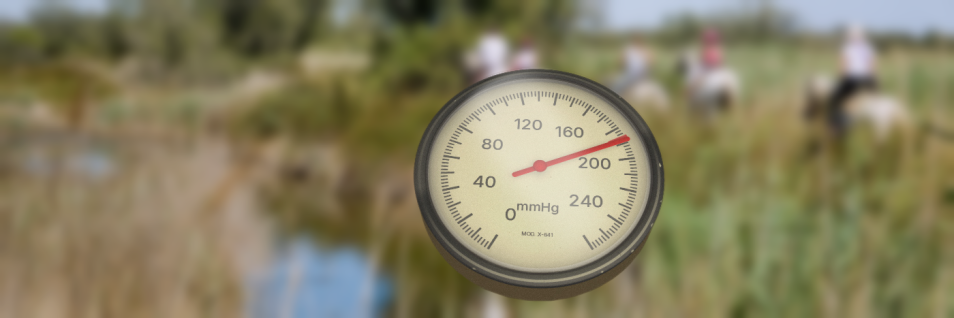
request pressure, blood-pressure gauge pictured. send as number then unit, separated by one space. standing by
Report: 190 mmHg
